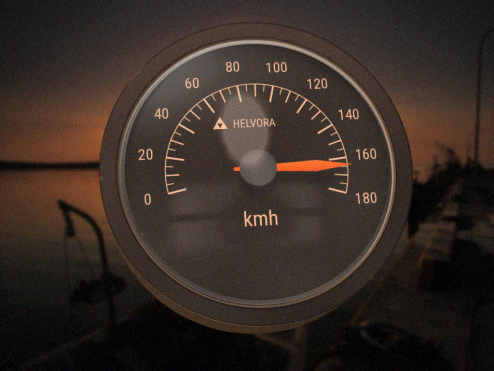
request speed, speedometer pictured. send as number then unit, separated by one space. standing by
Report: 165 km/h
